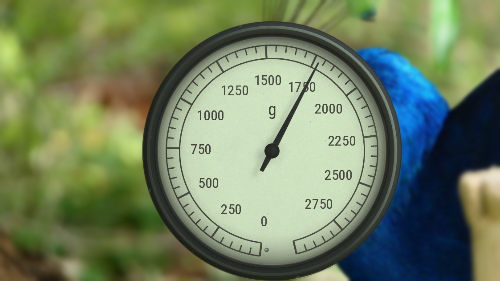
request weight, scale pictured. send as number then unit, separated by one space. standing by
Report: 1775 g
